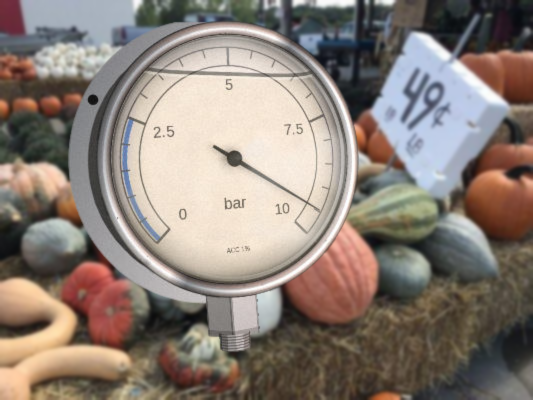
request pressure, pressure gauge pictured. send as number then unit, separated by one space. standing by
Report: 9.5 bar
